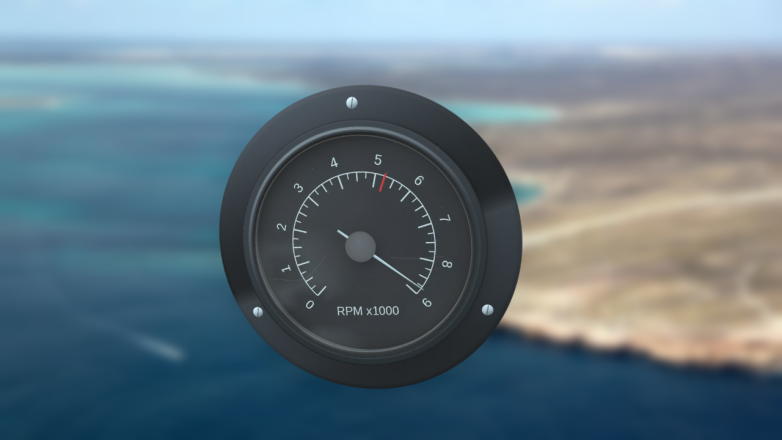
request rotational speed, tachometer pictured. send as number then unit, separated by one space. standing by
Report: 8750 rpm
